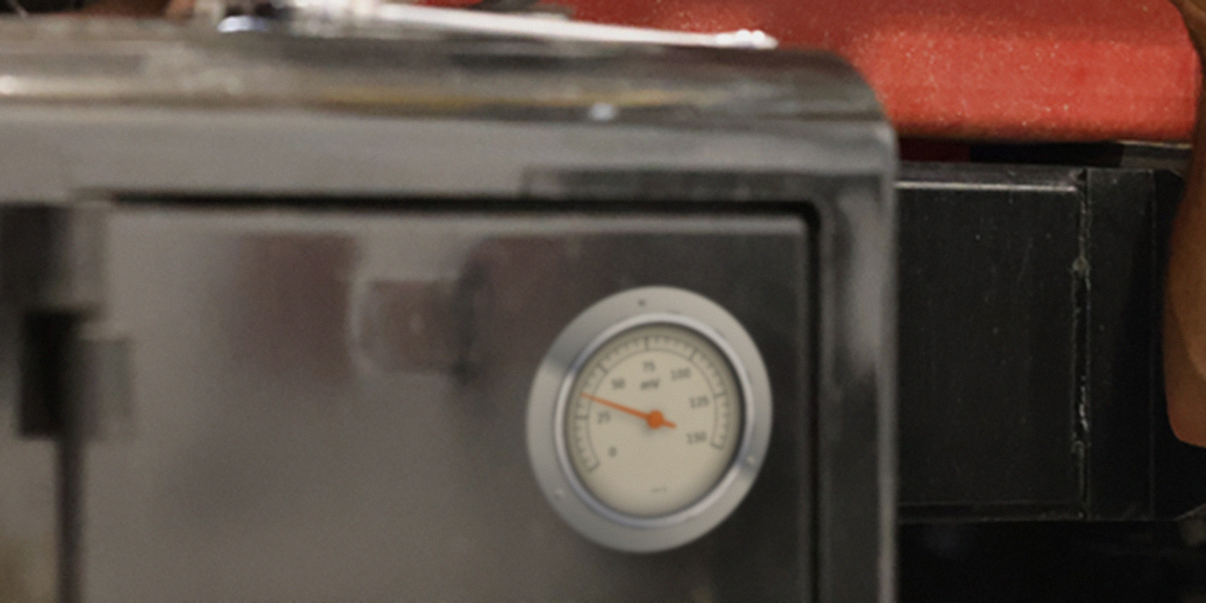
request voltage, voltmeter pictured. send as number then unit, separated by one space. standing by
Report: 35 mV
